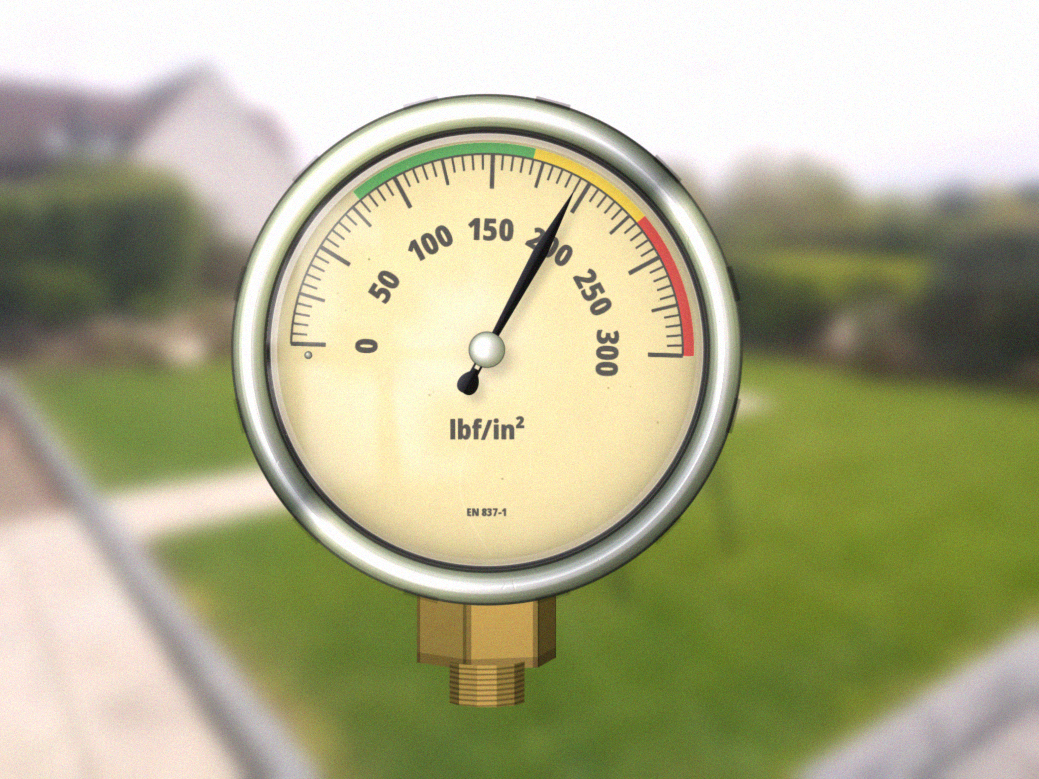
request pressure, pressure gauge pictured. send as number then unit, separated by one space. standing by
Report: 195 psi
